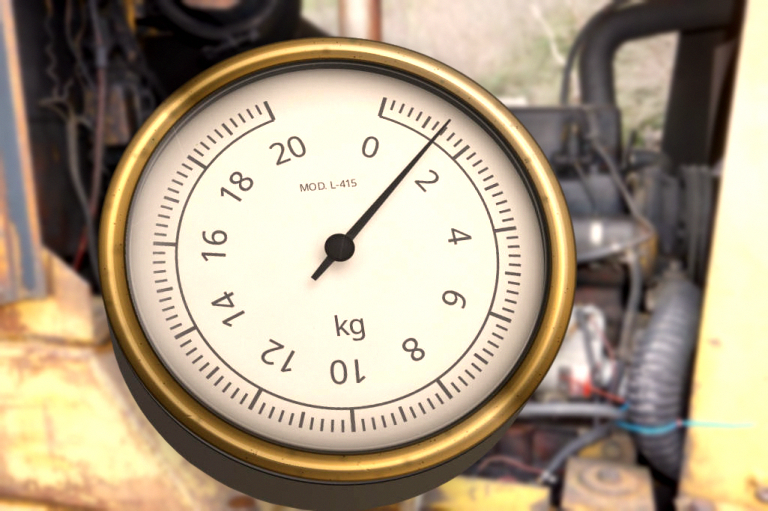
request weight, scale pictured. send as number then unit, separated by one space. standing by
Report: 1.4 kg
